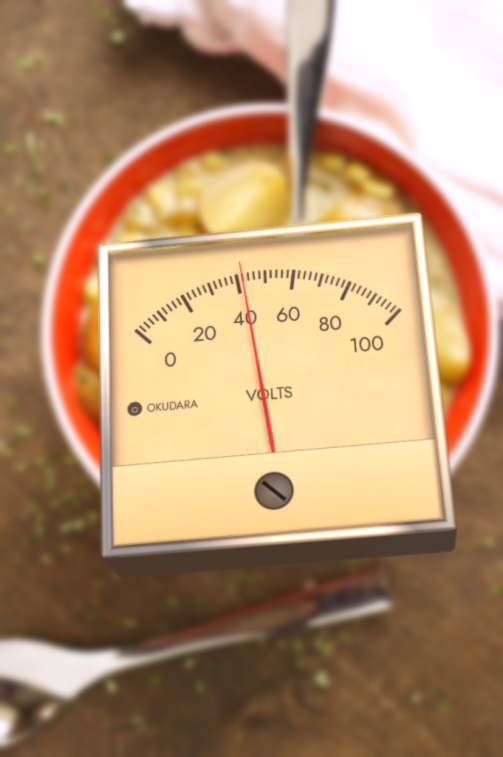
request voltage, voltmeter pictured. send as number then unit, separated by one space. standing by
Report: 42 V
